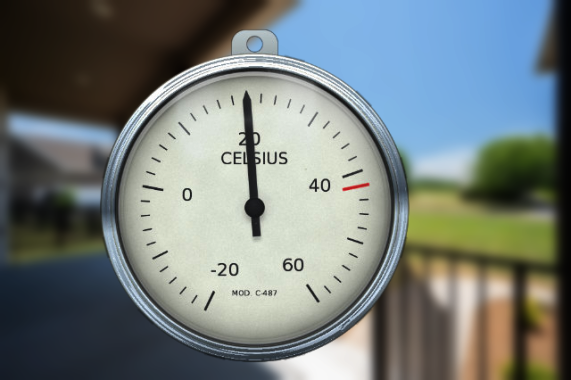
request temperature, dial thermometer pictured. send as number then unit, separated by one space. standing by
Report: 20 °C
